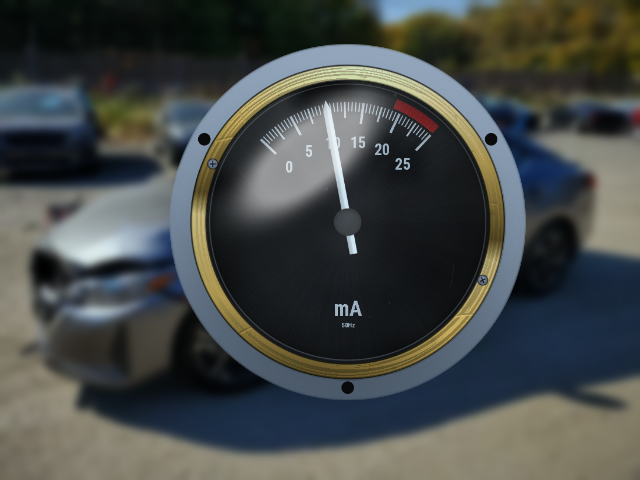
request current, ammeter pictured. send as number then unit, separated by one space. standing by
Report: 10 mA
